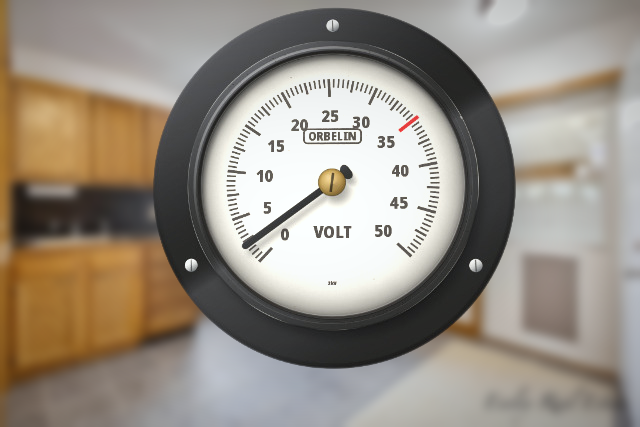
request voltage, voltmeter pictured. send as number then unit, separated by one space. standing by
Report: 2 V
